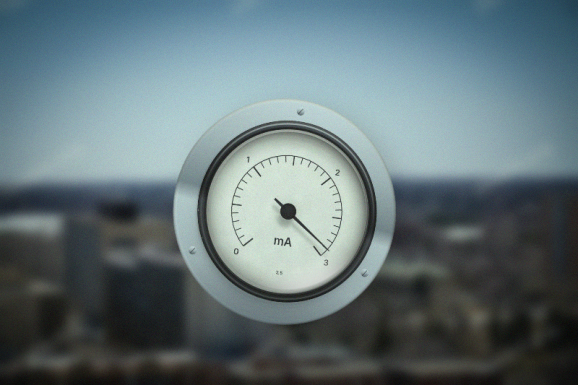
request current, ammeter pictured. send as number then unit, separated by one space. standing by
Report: 2.9 mA
